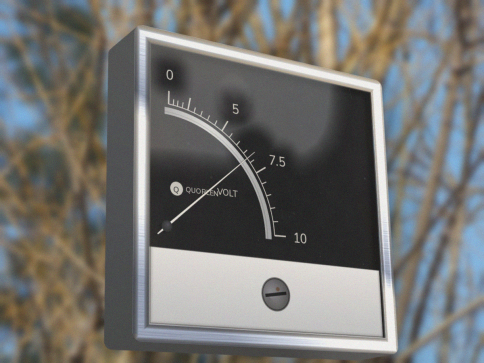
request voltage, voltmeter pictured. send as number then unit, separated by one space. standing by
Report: 6.75 V
